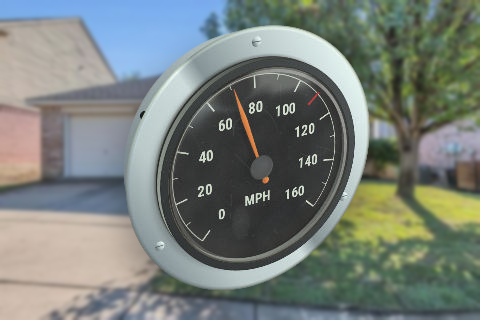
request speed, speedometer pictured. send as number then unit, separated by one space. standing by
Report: 70 mph
